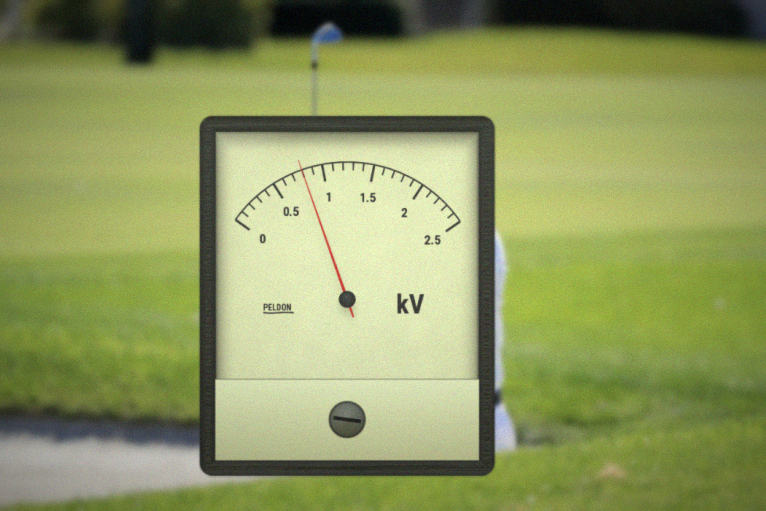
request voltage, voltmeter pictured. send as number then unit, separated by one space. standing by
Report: 0.8 kV
